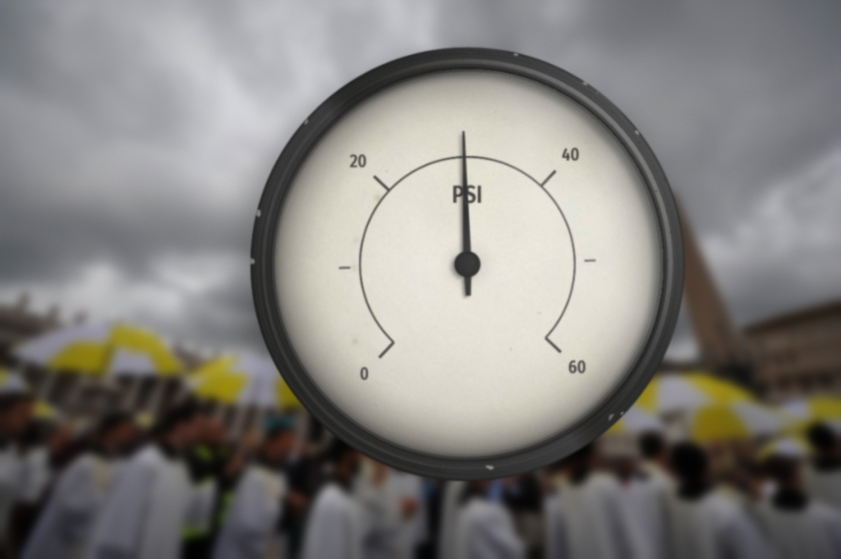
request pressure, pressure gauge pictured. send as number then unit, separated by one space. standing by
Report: 30 psi
